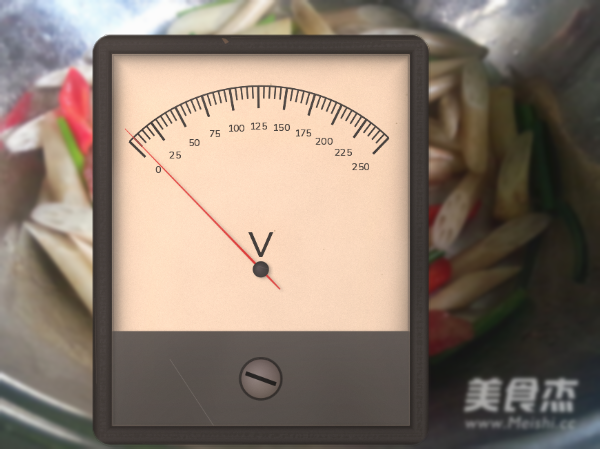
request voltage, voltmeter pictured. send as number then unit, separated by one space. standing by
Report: 5 V
